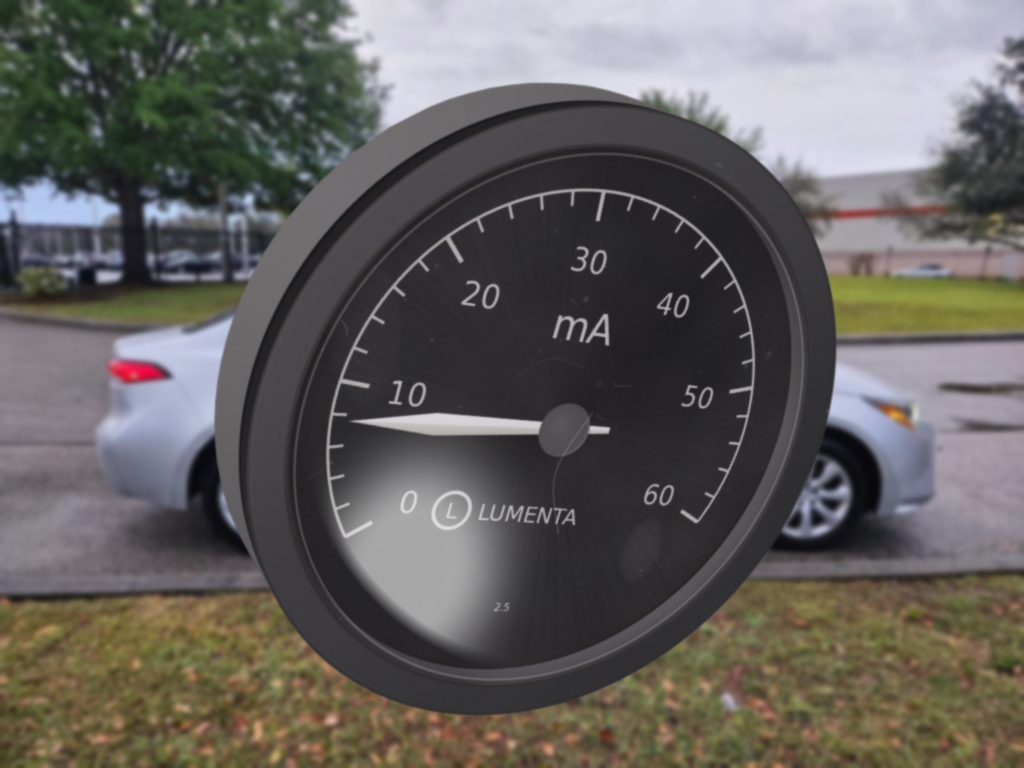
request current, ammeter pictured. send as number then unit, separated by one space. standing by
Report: 8 mA
